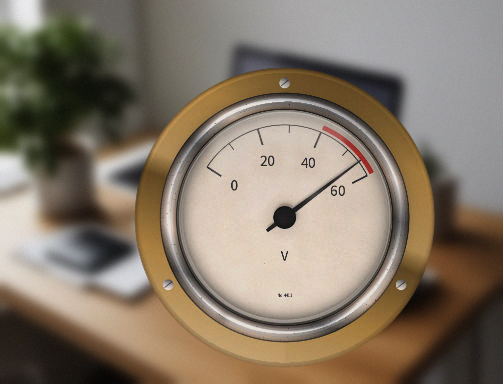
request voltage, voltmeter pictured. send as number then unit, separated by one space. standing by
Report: 55 V
